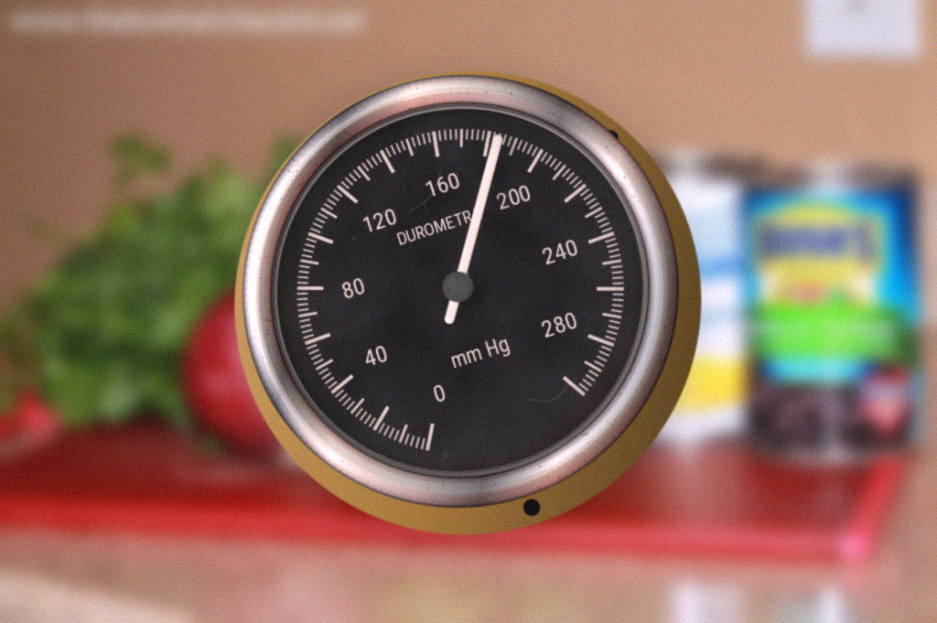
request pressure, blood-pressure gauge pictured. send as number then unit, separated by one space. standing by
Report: 184 mmHg
